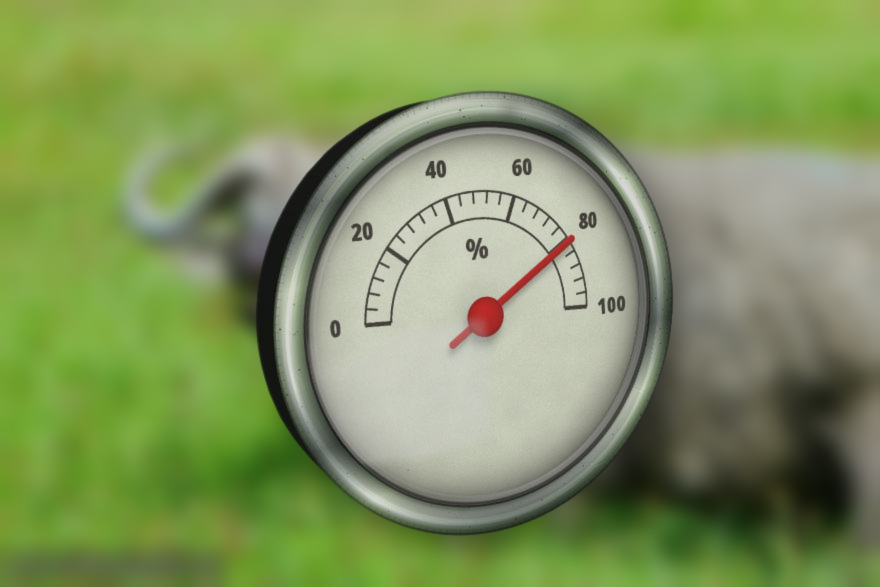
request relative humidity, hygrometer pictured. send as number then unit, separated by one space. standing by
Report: 80 %
